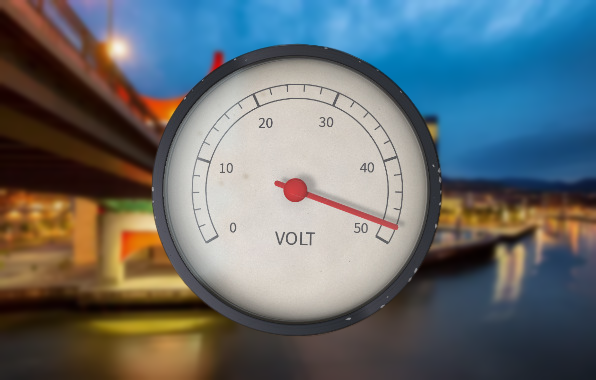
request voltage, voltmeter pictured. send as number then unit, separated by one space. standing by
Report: 48 V
